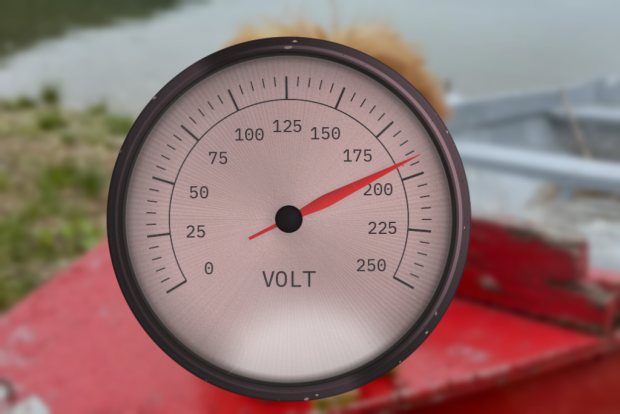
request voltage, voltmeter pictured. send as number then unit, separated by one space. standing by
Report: 192.5 V
